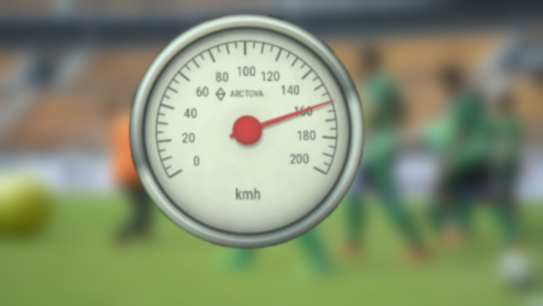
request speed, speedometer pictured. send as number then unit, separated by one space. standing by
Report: 160 km/h
